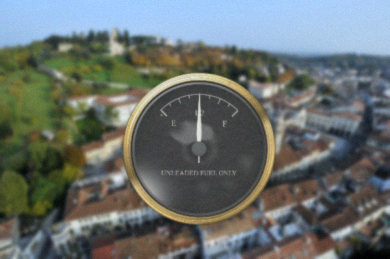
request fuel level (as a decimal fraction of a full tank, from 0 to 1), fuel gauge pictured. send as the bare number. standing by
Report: 0.5
